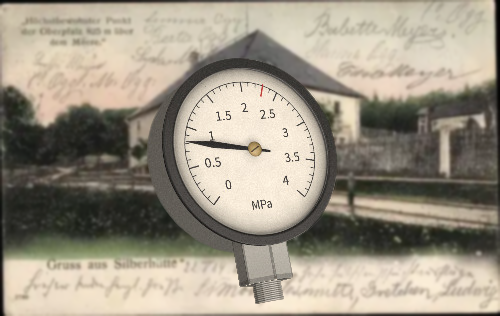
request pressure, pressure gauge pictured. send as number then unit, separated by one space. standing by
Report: 0.8 MPa
